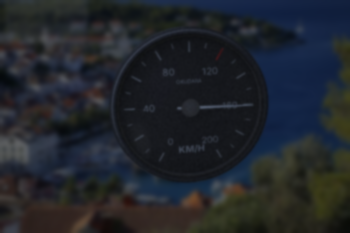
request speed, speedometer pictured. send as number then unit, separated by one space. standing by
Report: 160 km/h
